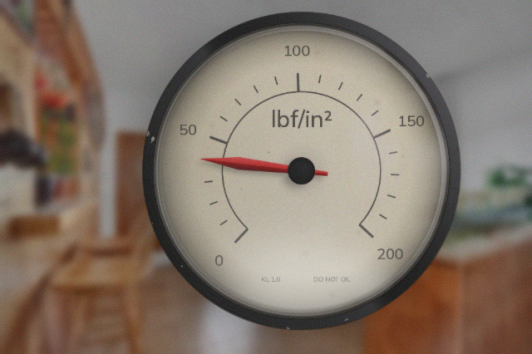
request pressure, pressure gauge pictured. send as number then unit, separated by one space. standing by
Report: 40 psi
